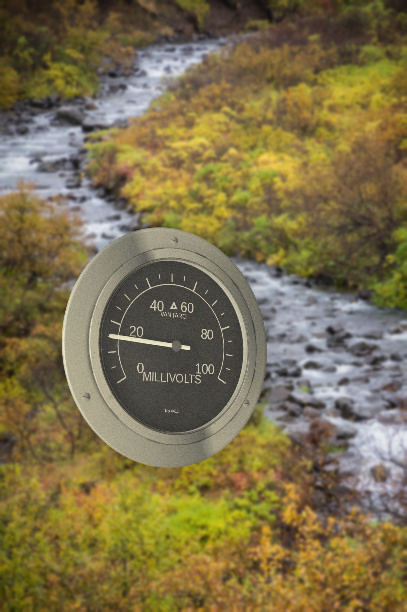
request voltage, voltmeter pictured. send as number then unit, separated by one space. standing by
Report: 15 mV
